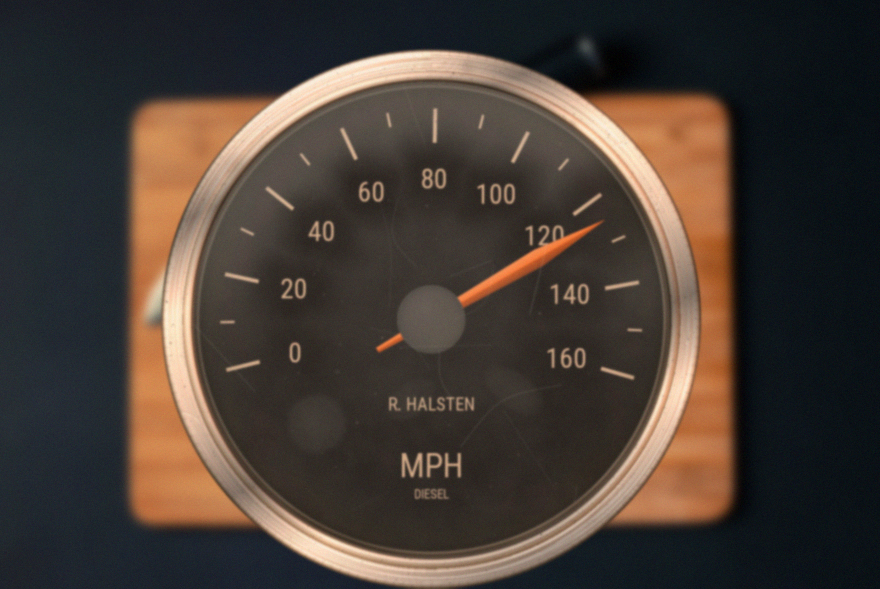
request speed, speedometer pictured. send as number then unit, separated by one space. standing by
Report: 125 mph
